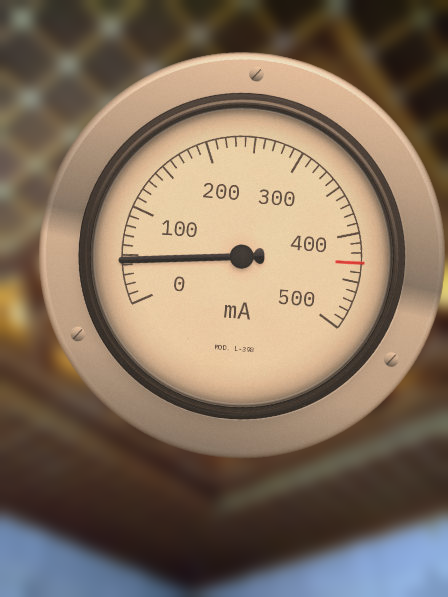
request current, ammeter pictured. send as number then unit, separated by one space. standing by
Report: 45 mA
